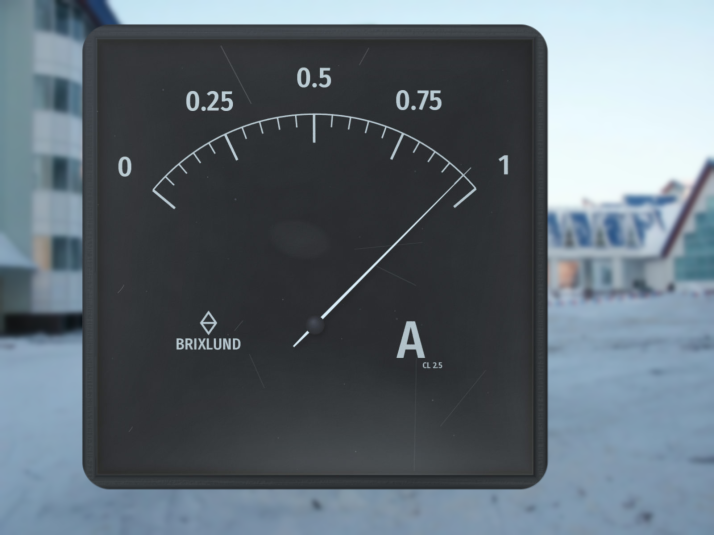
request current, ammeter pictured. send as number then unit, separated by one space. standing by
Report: 0.95 A
